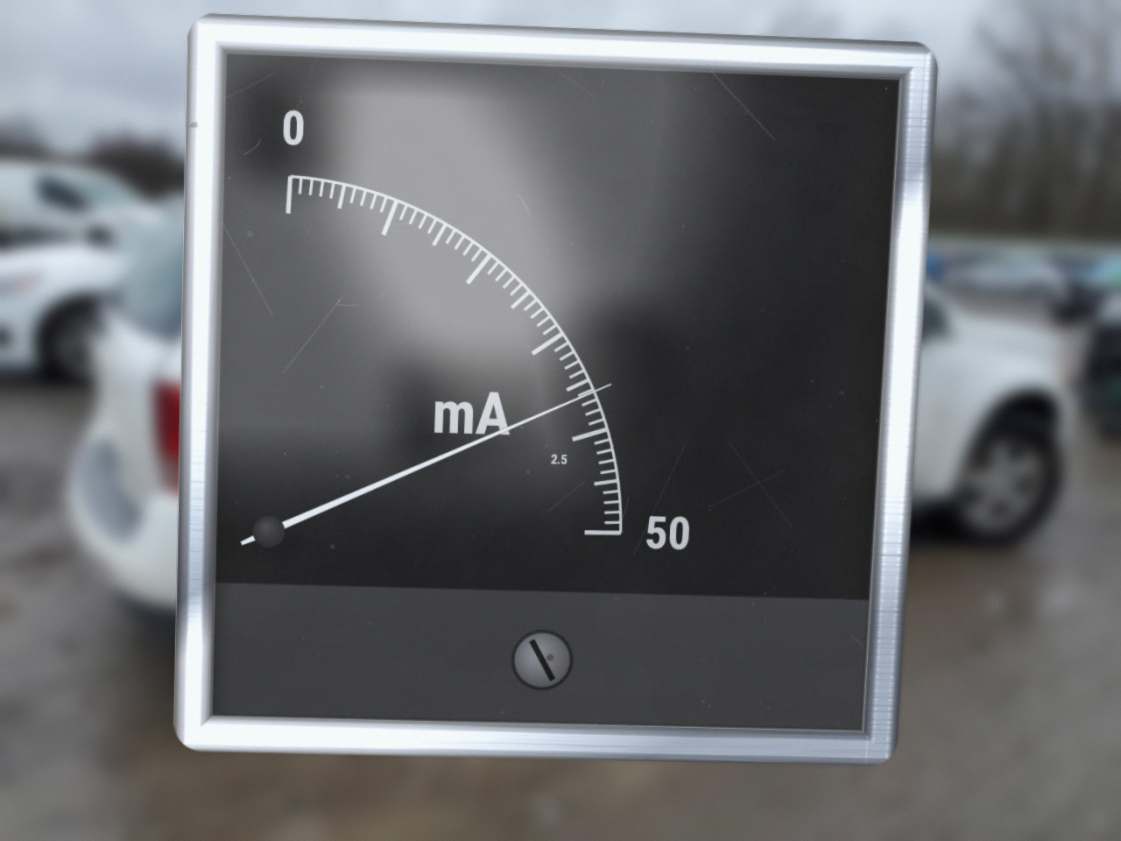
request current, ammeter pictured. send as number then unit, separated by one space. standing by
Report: 36 mA
